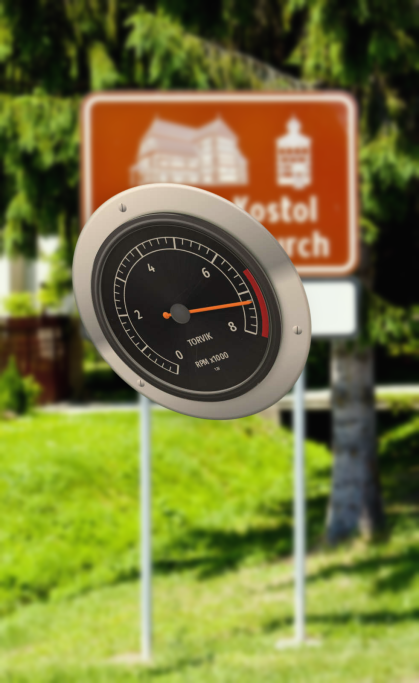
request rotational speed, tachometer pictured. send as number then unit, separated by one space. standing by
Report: 7200 rpm
